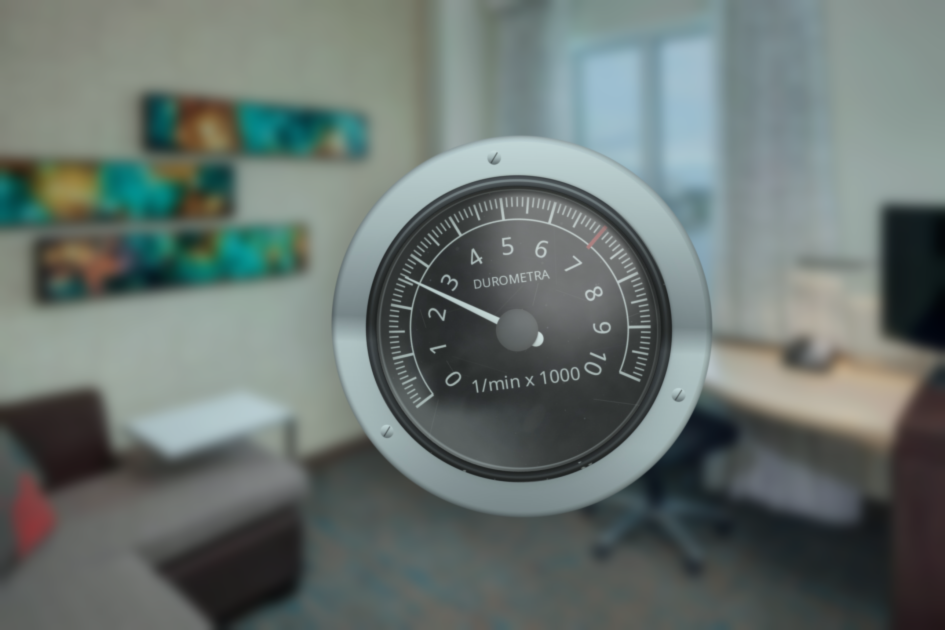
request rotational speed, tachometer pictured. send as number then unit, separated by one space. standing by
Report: 2600 rpm
